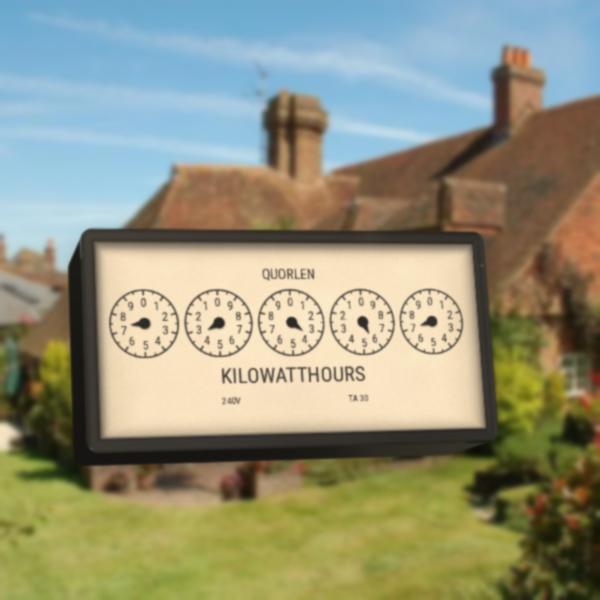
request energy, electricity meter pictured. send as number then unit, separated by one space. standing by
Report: 73357 kWh
